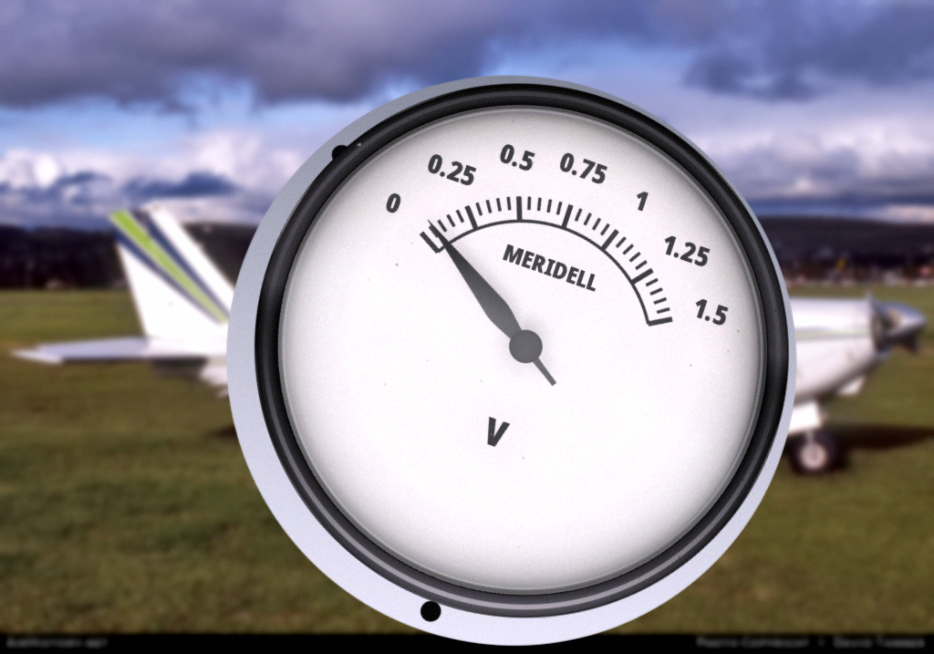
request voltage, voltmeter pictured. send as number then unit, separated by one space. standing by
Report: 0.05 V
